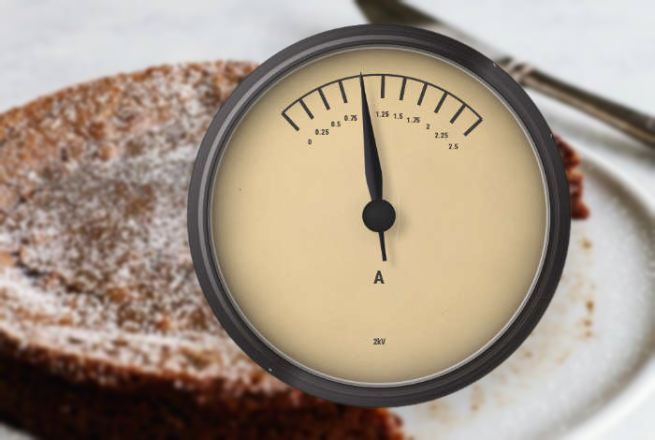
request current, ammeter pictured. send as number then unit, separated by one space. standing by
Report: 1 A
